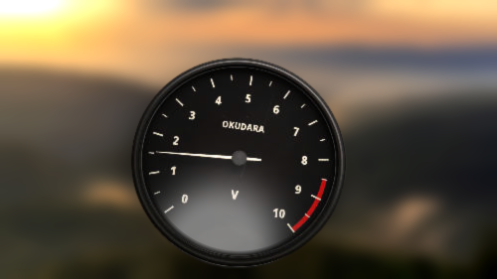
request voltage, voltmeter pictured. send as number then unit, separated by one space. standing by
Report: 1.5 V
